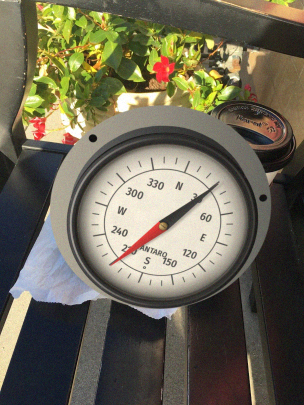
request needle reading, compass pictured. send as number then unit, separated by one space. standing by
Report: 210 °
